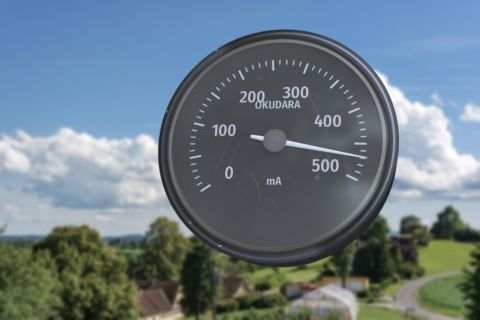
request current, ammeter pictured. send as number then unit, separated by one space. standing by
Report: 470 mA
